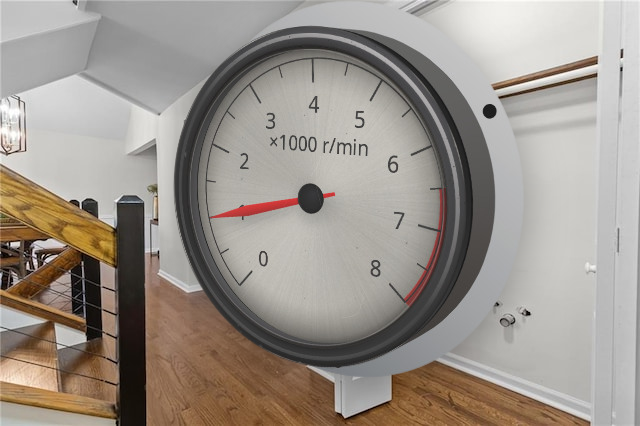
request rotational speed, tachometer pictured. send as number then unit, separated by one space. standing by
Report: 1000 rpm
